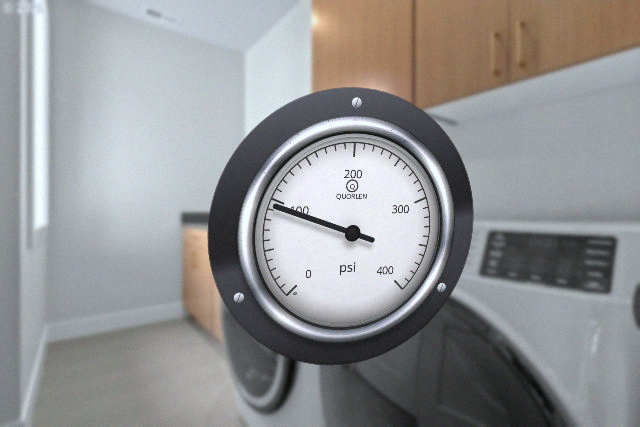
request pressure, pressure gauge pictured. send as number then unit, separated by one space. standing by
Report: 95 psi
